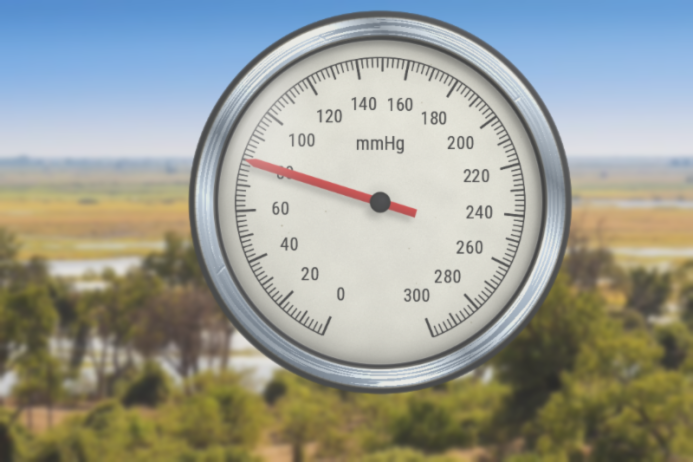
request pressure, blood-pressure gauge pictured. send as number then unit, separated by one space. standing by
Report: 80 mmHg
